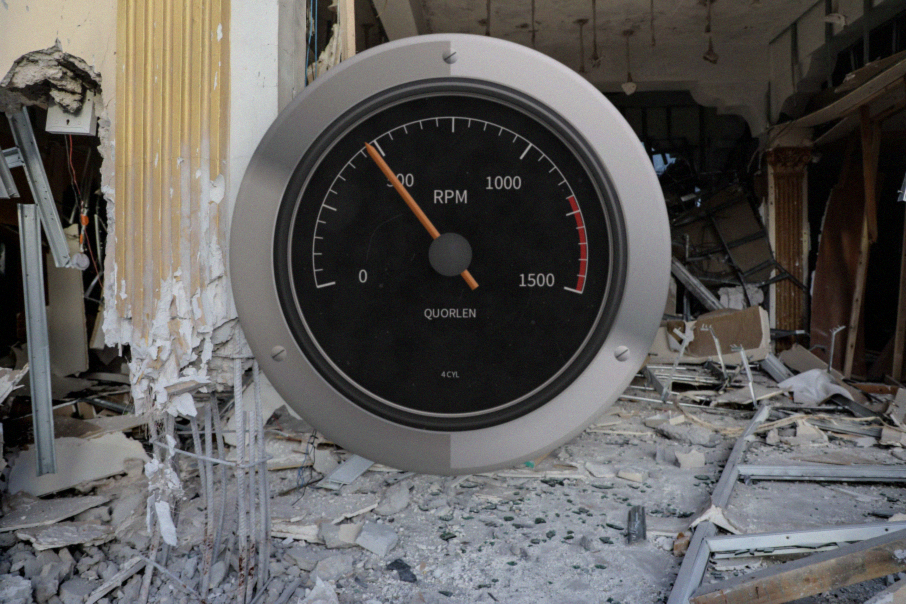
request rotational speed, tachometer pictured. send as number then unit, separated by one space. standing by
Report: 475 rpm
